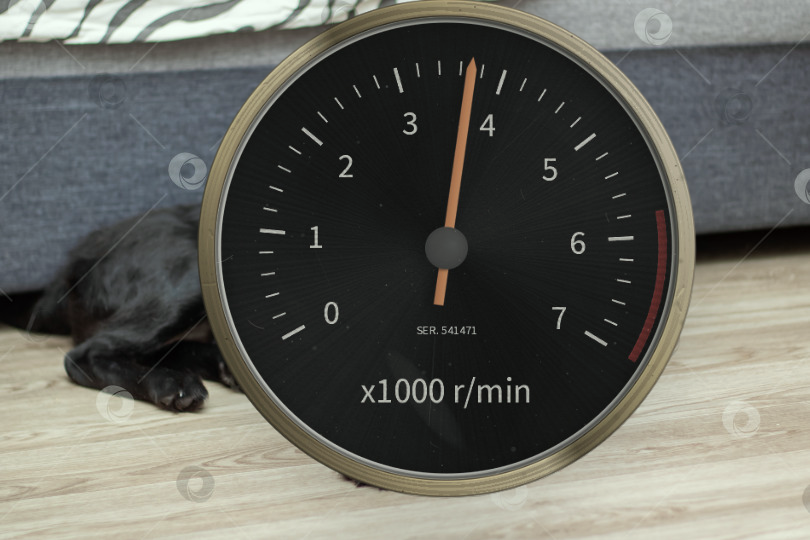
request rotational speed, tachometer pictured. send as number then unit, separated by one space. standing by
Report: 3700 rpm
